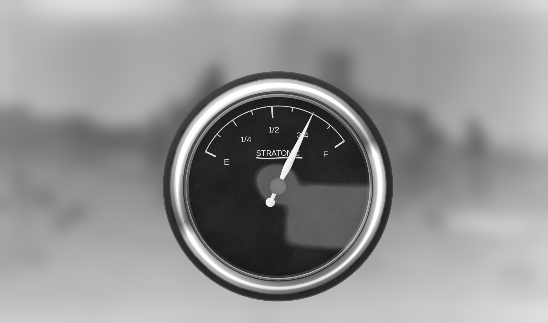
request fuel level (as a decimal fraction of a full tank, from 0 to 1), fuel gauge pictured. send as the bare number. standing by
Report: 0.75
